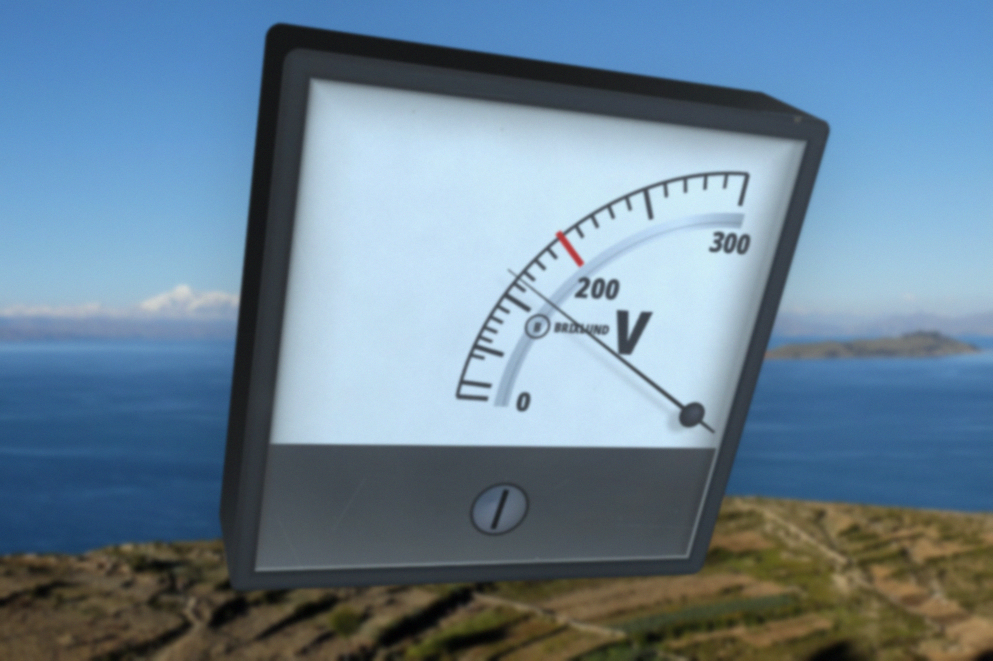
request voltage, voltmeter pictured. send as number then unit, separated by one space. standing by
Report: 165 V
